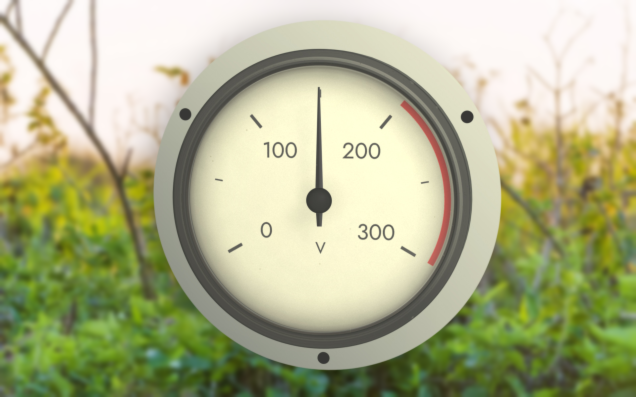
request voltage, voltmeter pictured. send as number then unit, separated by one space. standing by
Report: 150 V
